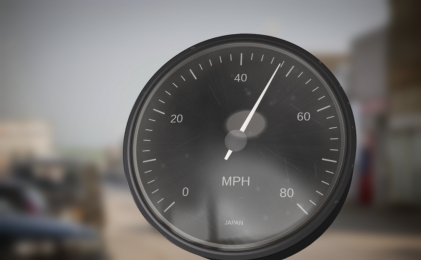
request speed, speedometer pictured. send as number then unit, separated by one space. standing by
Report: 48 mph
